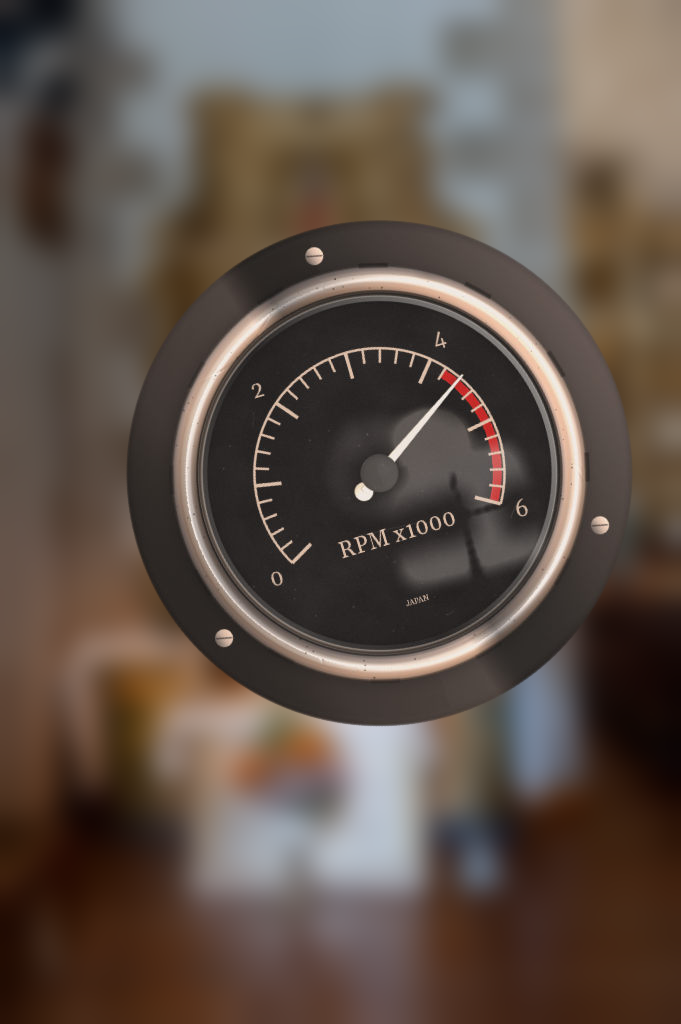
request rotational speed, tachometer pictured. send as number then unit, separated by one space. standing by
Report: 4400 rpm
